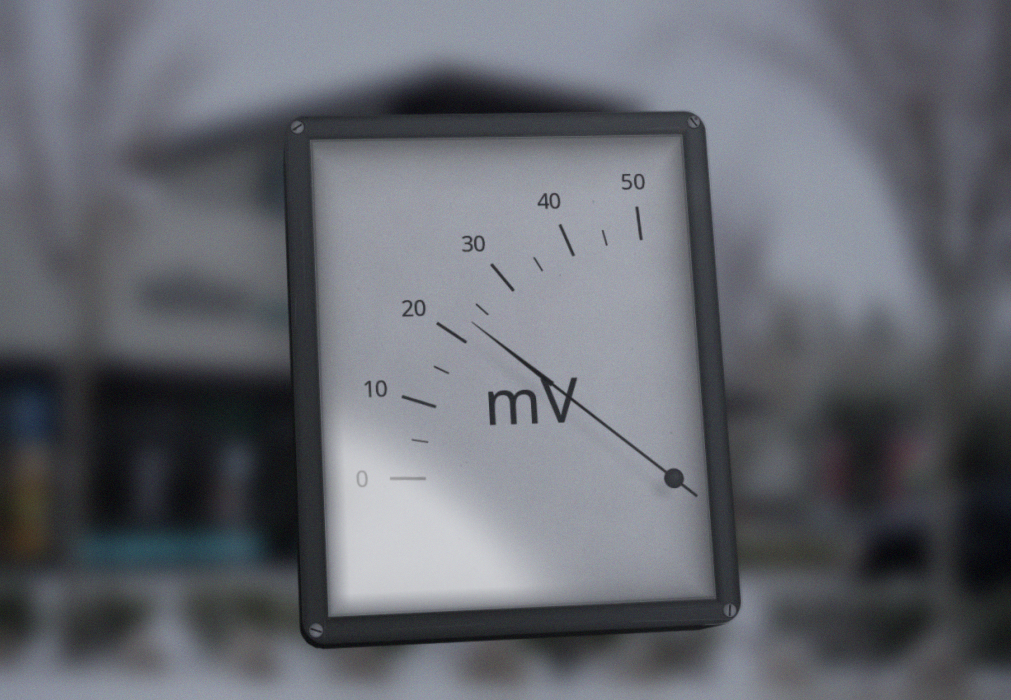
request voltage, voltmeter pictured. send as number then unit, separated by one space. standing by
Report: 22.5 mV
